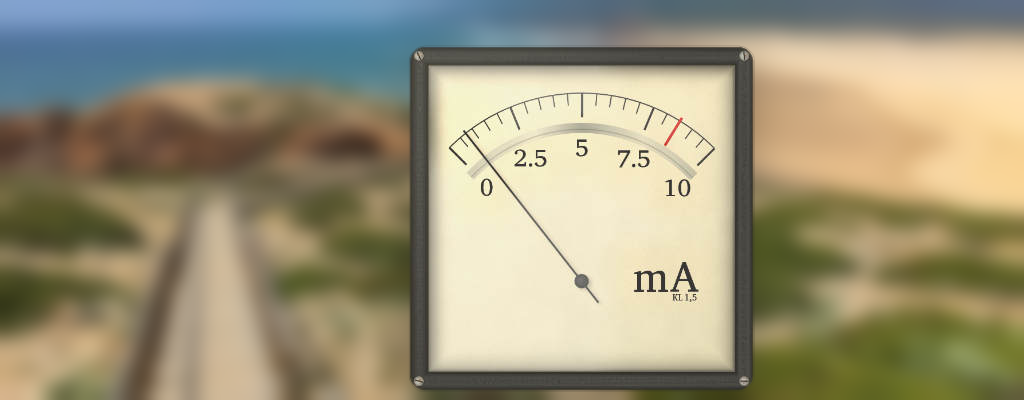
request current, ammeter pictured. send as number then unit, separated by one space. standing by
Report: 0.75 mA
